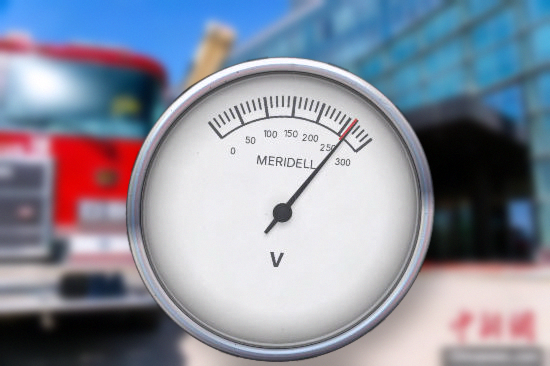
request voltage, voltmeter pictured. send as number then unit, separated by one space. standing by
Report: 260 V
